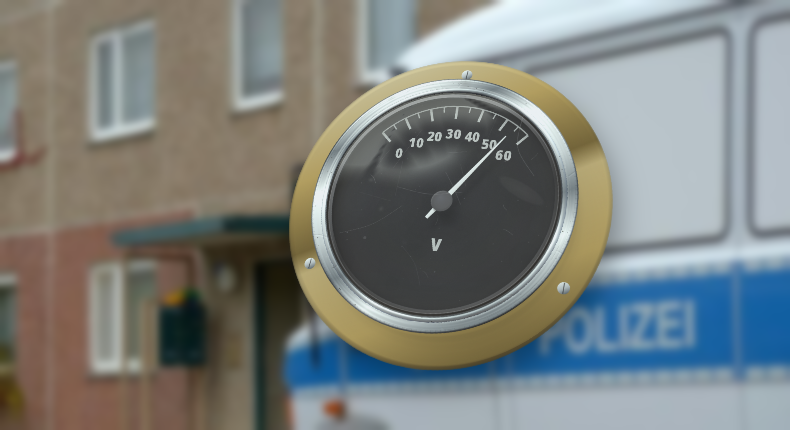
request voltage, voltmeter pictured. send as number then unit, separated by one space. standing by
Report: 55 V
